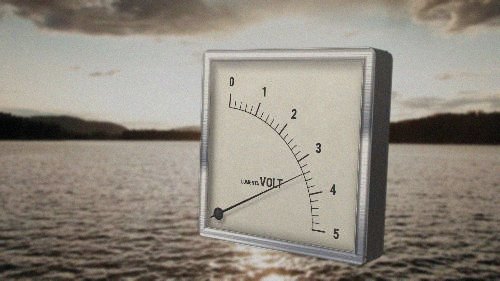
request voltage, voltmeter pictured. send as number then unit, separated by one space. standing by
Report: 3.4 V
